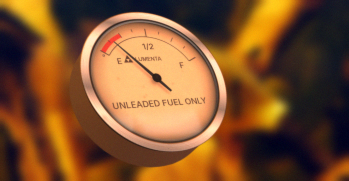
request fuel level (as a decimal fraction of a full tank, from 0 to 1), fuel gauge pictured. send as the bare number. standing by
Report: 0.125
